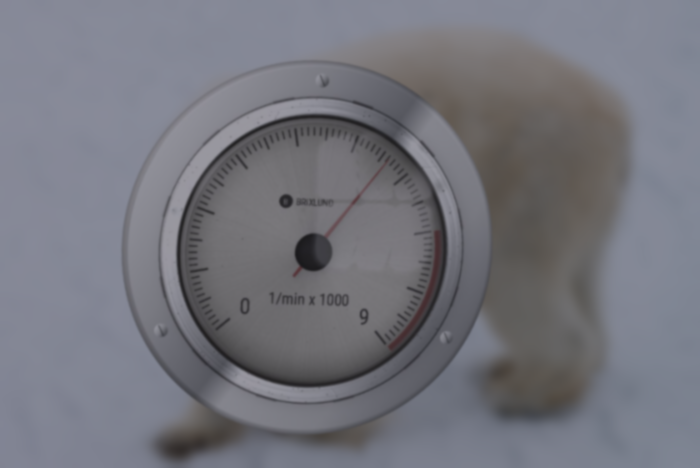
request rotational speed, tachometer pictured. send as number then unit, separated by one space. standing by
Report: 5600 rpm
